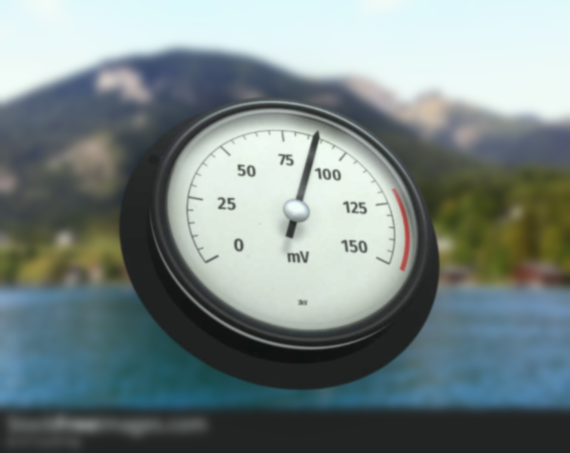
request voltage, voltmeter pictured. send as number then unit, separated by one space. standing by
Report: 87.5 mV
